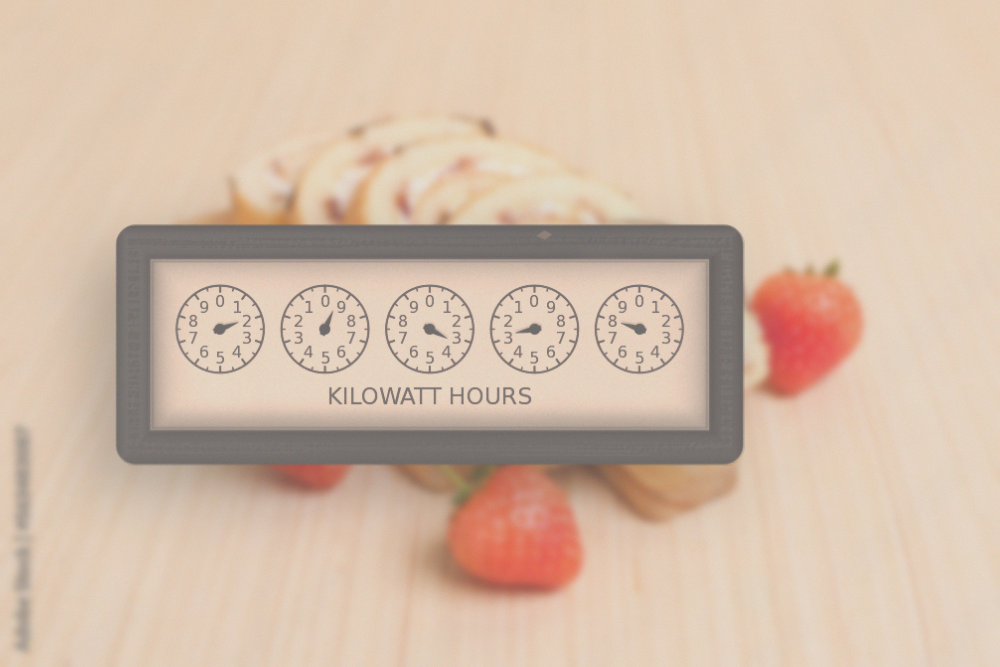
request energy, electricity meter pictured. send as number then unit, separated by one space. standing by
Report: 19328 kWh
